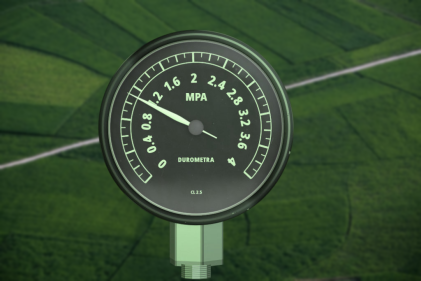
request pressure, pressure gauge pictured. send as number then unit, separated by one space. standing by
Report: 1.1 MPa
